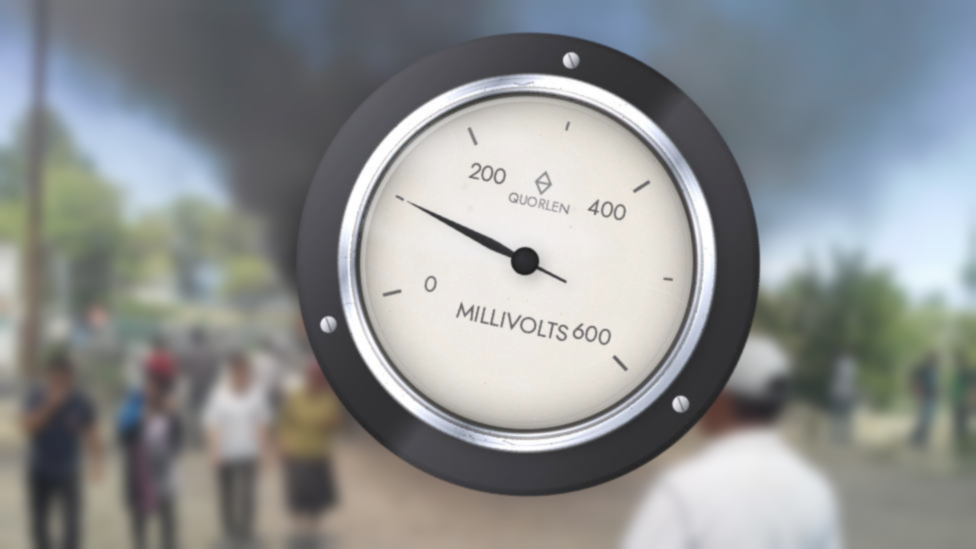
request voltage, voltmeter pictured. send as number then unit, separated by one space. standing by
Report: 100 mV
